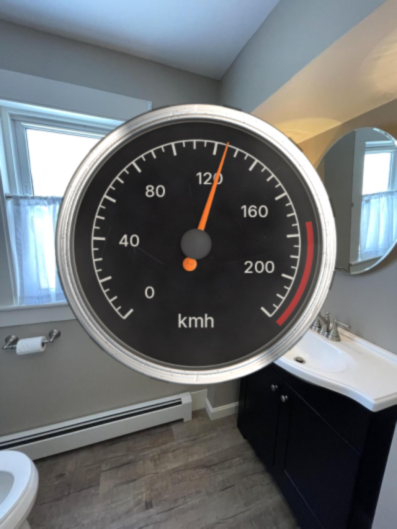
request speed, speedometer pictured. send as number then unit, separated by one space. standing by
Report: 125 km/h
